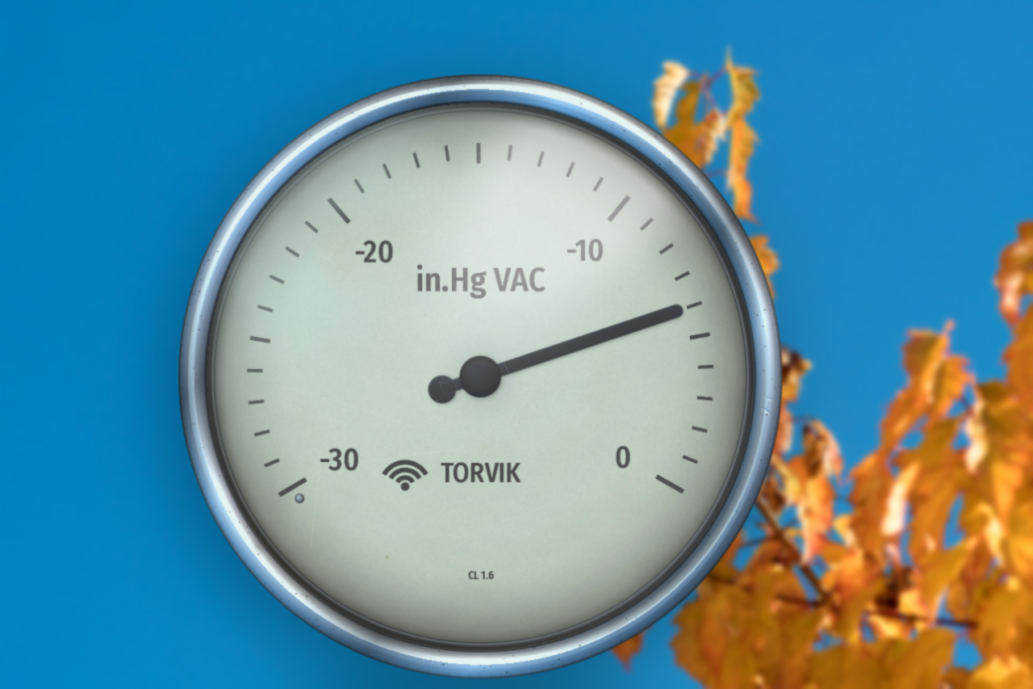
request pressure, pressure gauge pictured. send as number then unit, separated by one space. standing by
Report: -6 inHg
